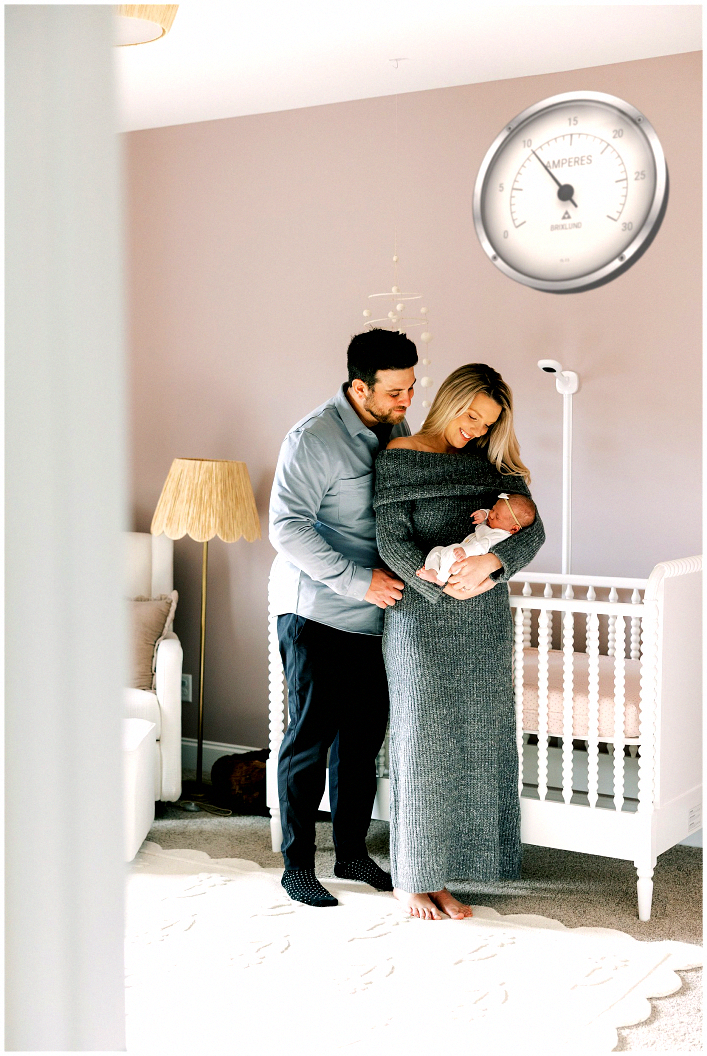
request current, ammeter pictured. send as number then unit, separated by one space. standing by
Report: 10 A
